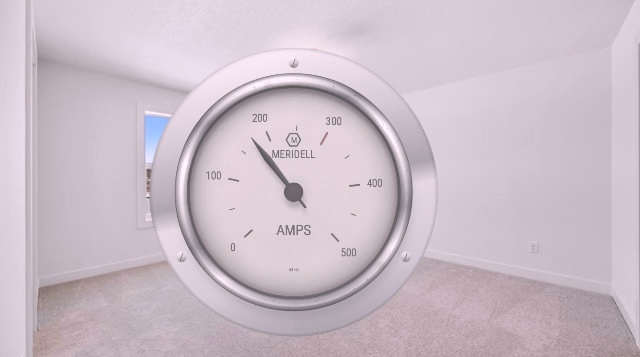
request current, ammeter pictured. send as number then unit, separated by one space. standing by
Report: 175 A
